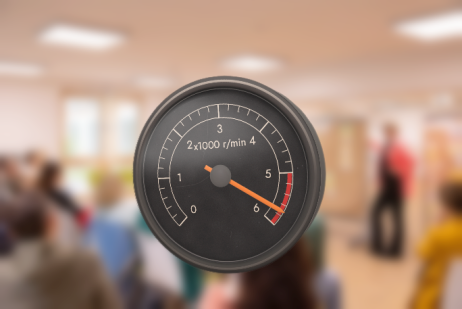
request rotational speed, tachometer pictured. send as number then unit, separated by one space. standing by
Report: 5700 rpm
